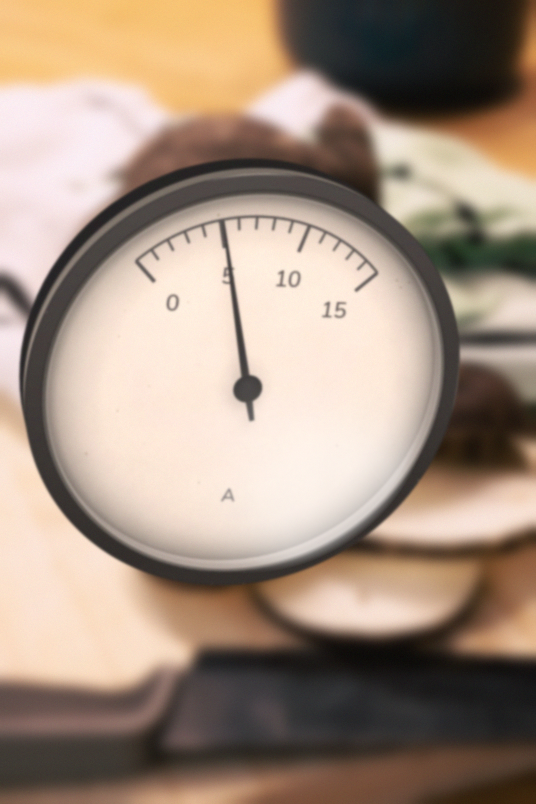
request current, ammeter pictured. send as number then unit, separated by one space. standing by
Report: 5 A
